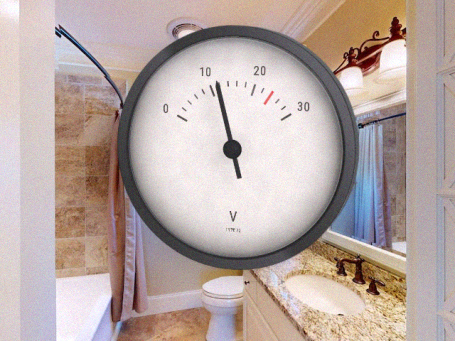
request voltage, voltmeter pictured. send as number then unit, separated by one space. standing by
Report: 12 V
